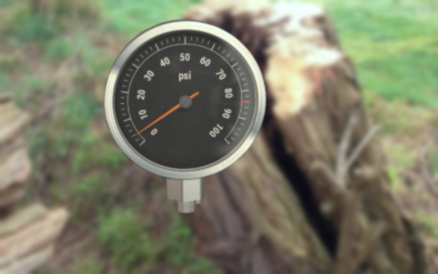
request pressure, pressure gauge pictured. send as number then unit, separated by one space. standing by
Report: 4 psi
